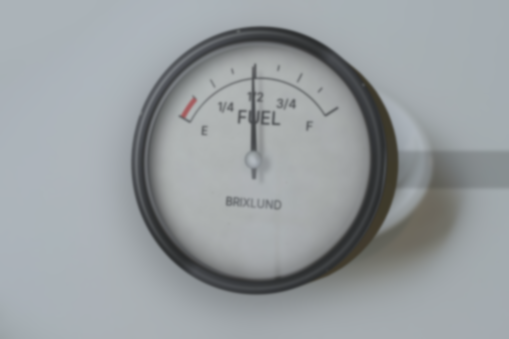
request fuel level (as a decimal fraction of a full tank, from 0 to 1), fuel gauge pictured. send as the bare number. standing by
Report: 0.5
